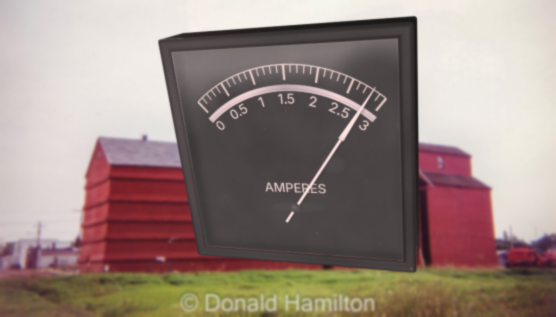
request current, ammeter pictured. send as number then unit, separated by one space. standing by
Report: 2.8 A
